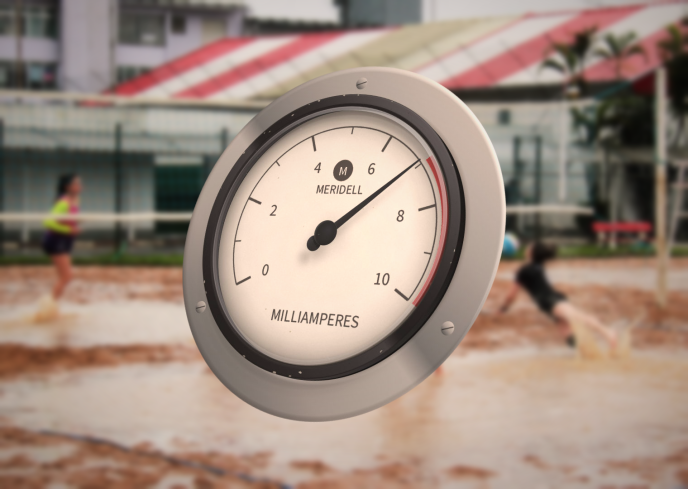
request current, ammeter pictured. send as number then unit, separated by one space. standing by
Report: 7 mA
